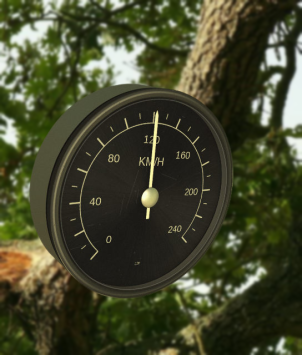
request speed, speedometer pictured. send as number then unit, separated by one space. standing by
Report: 120 km/h
